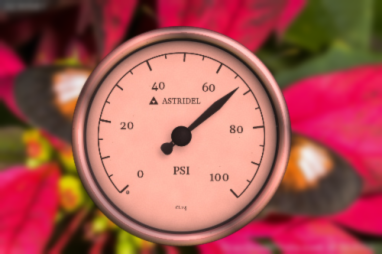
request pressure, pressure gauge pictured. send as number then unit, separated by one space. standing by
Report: 67.5 psi
